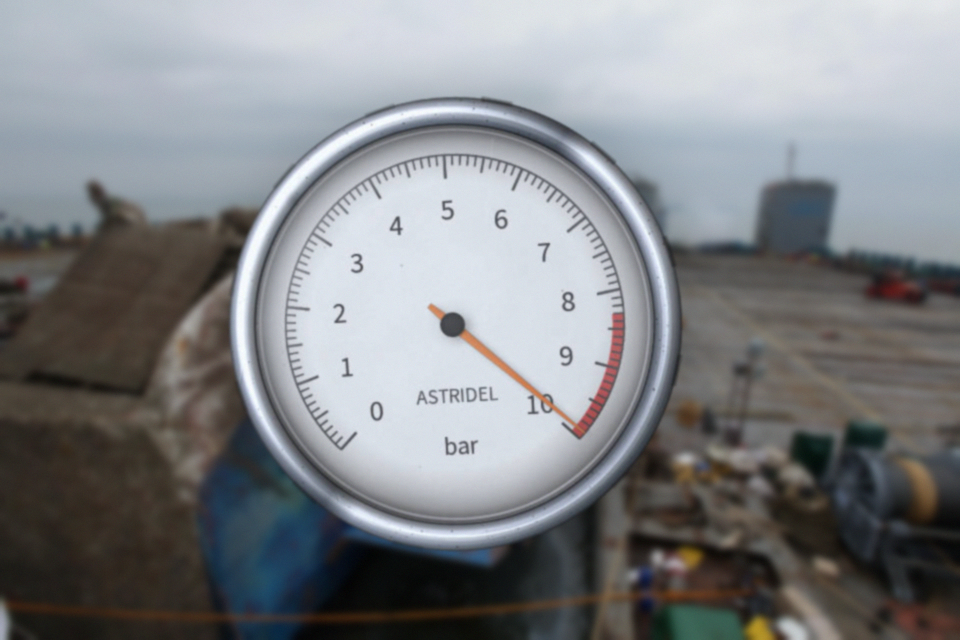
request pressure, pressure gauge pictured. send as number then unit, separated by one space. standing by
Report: 9.9 bar
